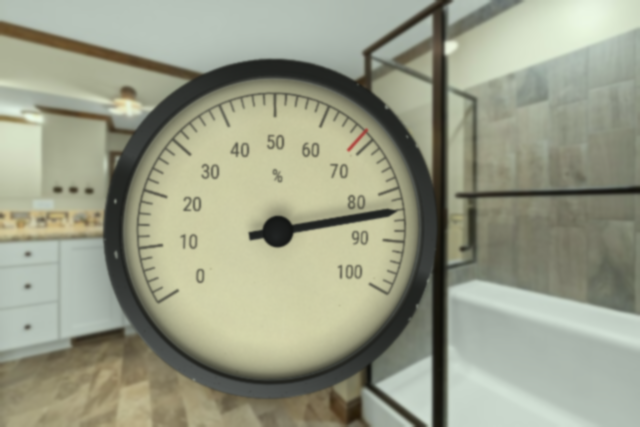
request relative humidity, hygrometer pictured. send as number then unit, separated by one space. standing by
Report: 84 %
